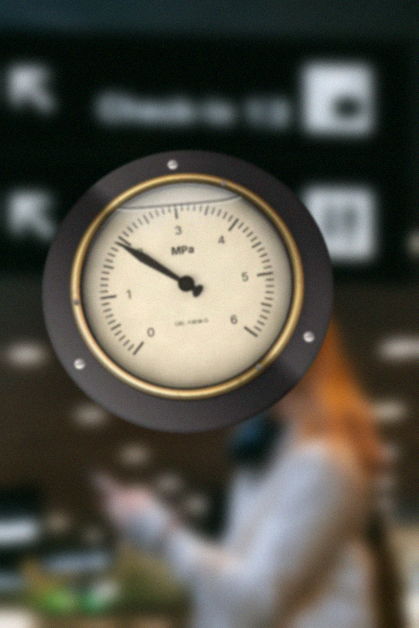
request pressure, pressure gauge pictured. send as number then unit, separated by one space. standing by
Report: 1.9 MPa
